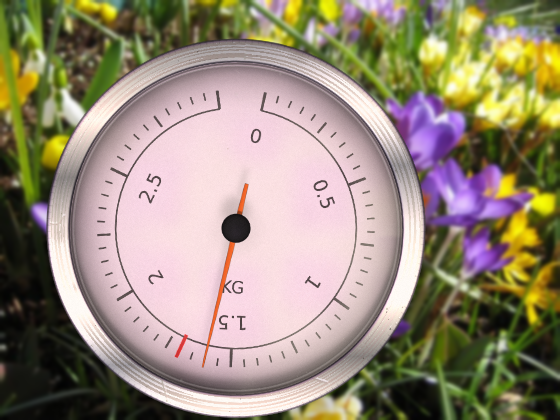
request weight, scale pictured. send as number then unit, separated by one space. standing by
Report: 1.6 kg
